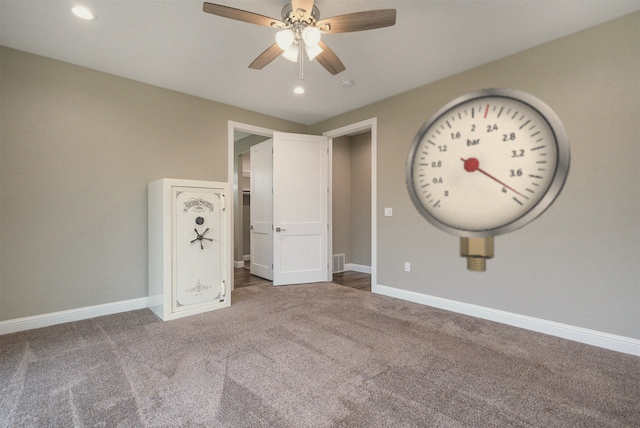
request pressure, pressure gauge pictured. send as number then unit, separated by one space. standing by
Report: 3.9 bar
